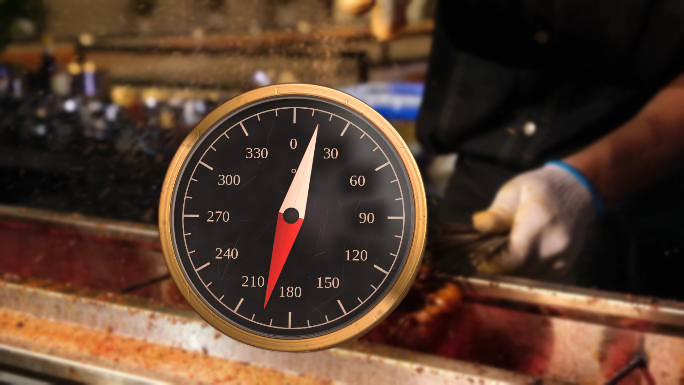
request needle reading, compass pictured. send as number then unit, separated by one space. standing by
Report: 195 °
